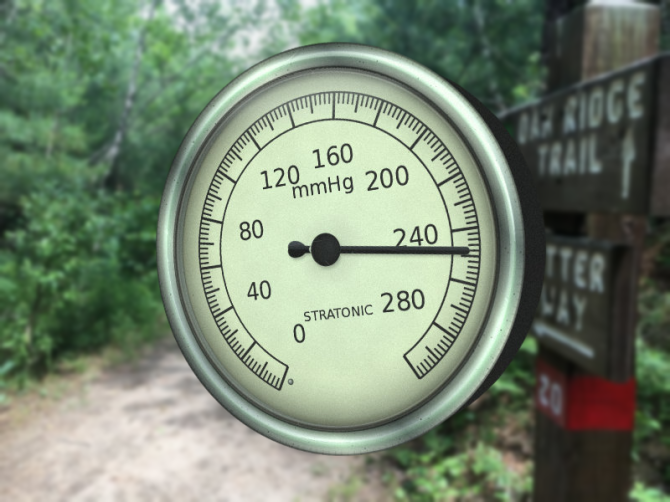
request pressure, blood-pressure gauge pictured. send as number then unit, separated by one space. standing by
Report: 248 mmHg
